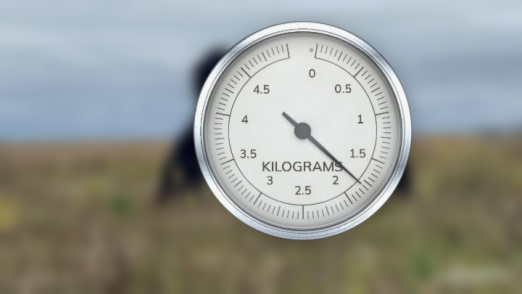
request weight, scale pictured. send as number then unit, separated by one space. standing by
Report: 1.8 kg
